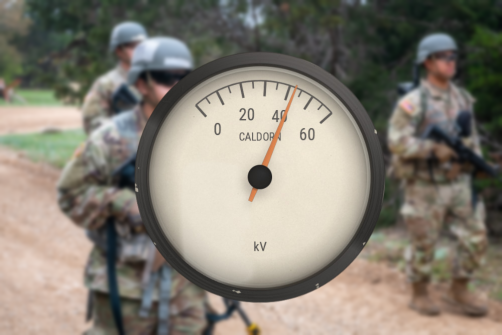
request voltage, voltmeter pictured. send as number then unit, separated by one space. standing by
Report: 42.5 kV
